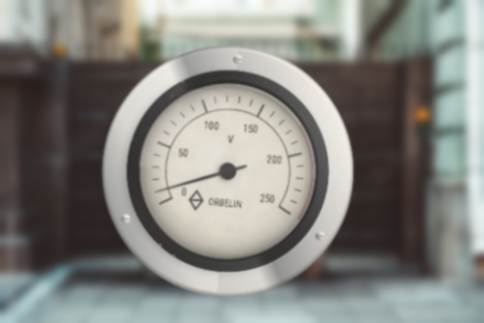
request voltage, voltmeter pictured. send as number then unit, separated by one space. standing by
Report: 10 V
